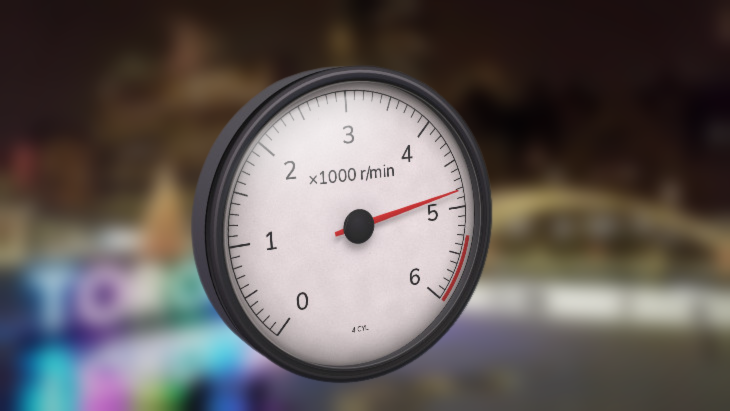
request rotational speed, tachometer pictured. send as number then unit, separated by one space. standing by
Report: 4800 rpm
